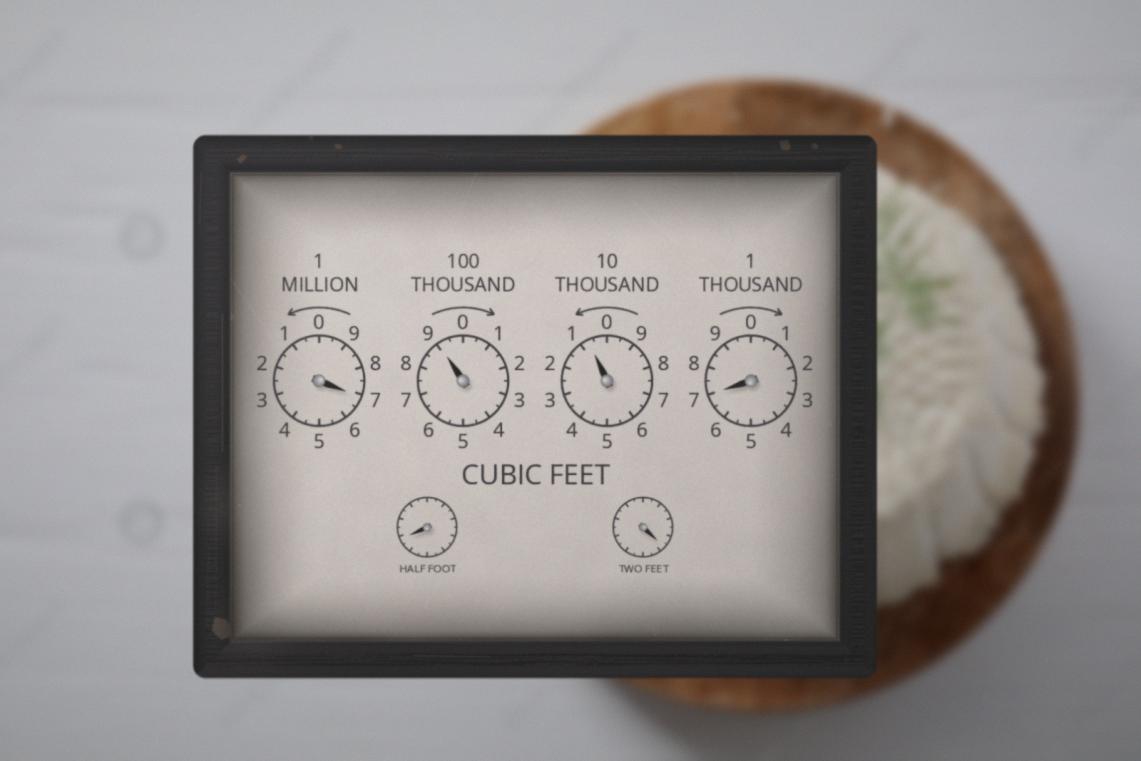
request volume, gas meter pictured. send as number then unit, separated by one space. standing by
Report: 690700 ft³
